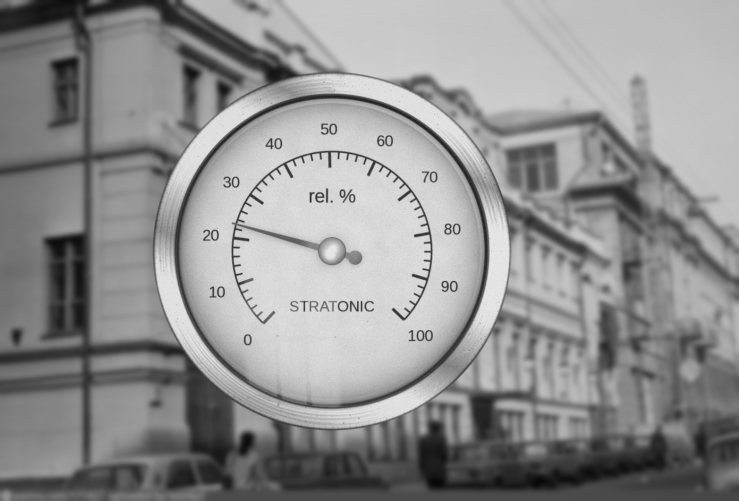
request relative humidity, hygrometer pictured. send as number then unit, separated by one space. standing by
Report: 23 %
